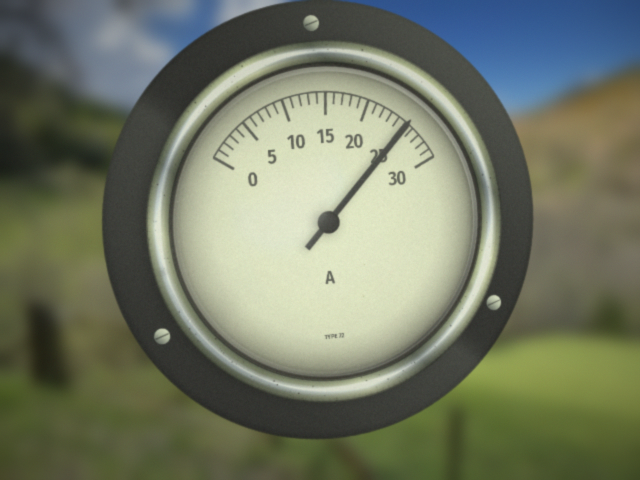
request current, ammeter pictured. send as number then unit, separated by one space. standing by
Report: 25 A
